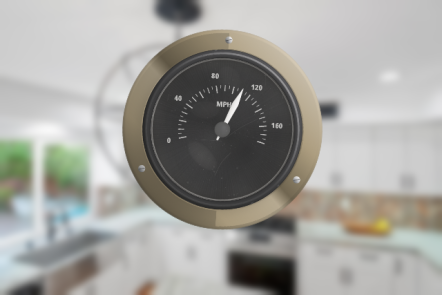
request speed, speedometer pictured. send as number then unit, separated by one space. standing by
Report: 110 mph
